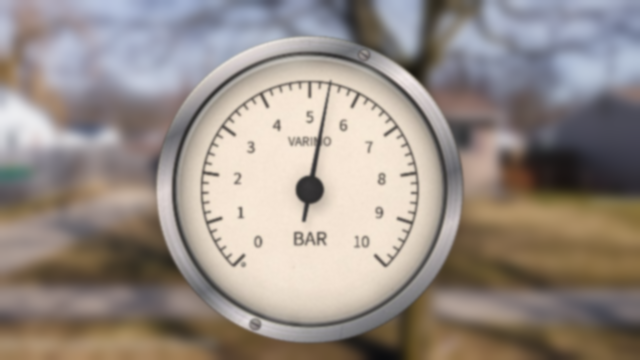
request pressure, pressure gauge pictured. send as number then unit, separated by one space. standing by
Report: 5.4 bar
